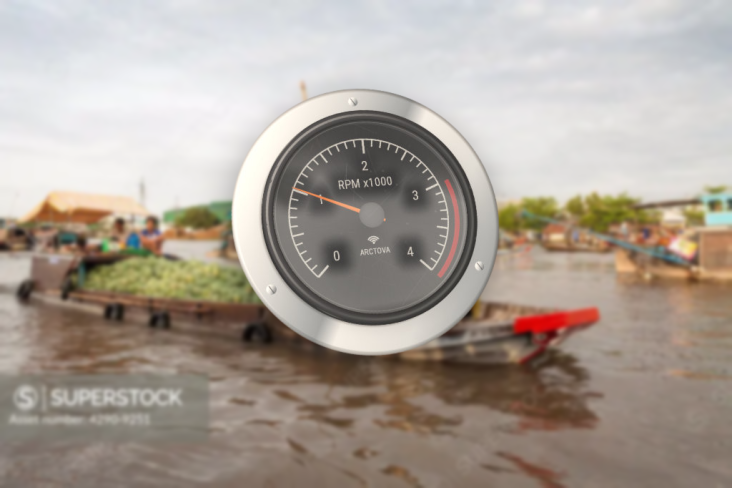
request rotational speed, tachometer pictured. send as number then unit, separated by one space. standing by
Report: 1000 rpm
